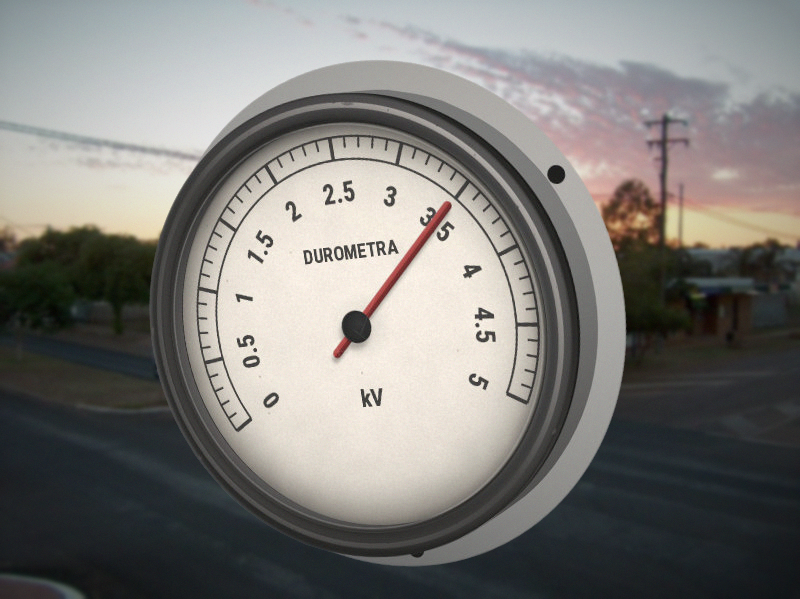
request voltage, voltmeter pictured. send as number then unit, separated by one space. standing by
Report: 3.5 kV
